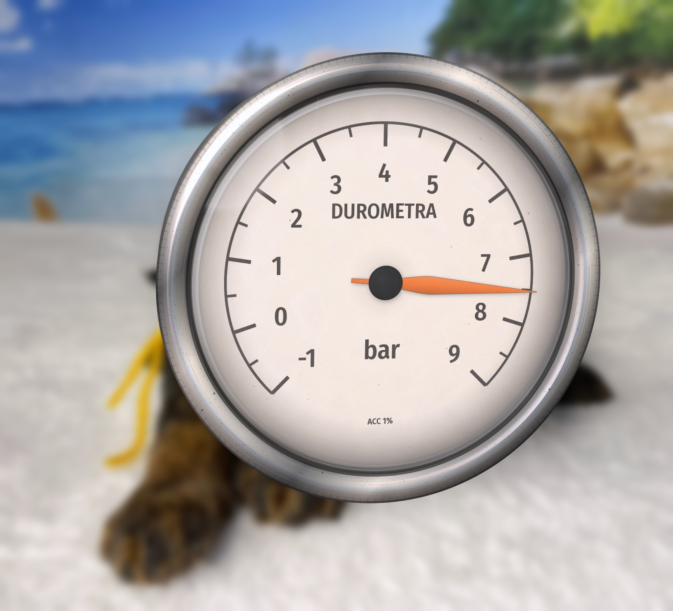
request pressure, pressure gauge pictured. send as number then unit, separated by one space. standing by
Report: 7.5 bar
